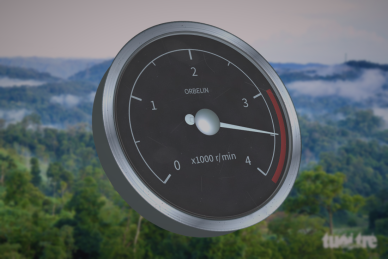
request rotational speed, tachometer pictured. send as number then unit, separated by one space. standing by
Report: 3500 rpm
